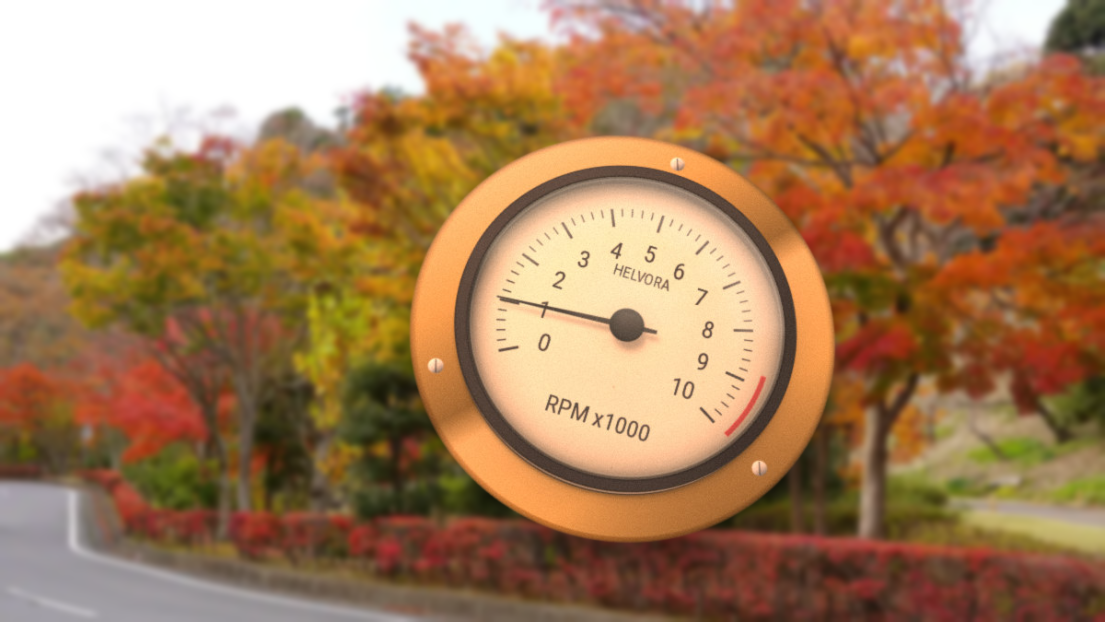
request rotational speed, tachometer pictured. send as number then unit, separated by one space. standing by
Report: 1000 rpm
